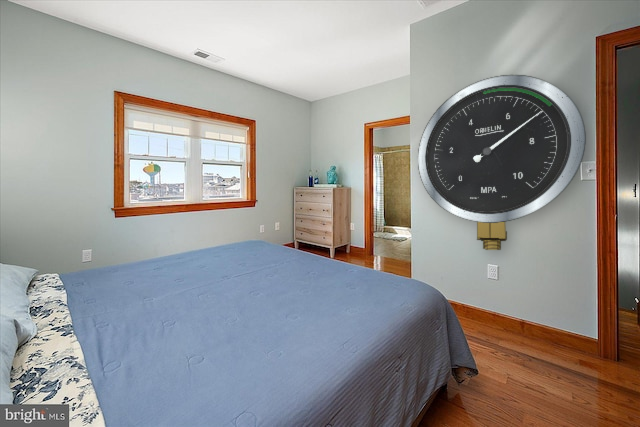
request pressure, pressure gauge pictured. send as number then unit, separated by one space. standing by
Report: 7 MPa
